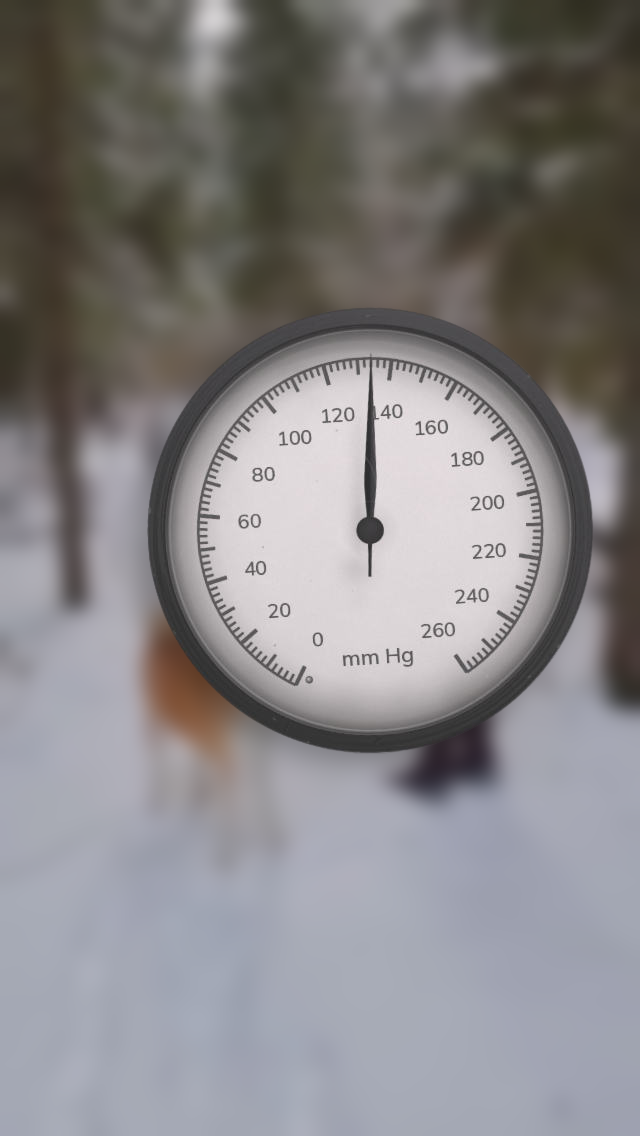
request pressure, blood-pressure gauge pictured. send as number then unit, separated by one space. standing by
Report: 134 mmHg
